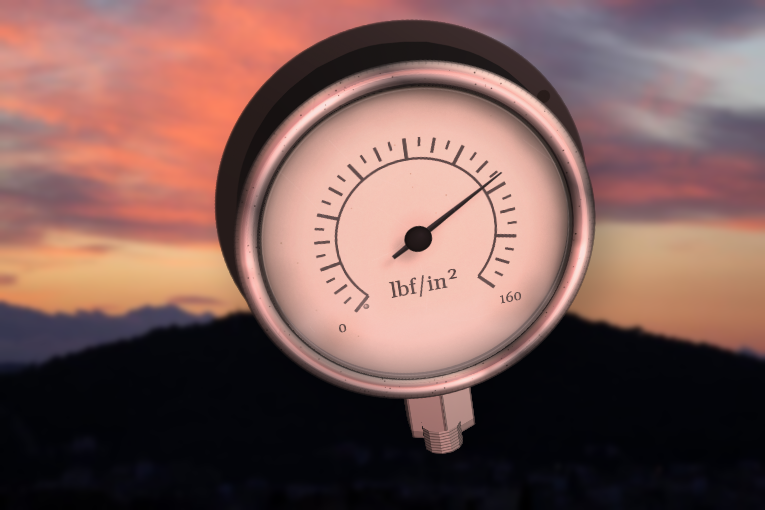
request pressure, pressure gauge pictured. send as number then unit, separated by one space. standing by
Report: 115 psi
